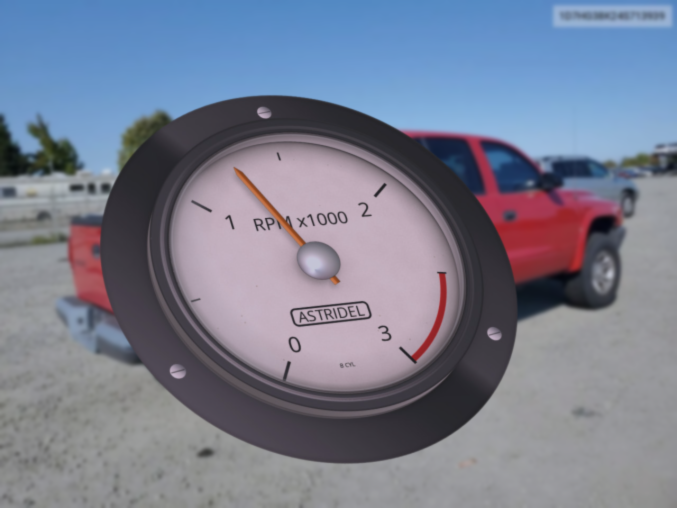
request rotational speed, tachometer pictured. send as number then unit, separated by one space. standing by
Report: 1250 rpm
